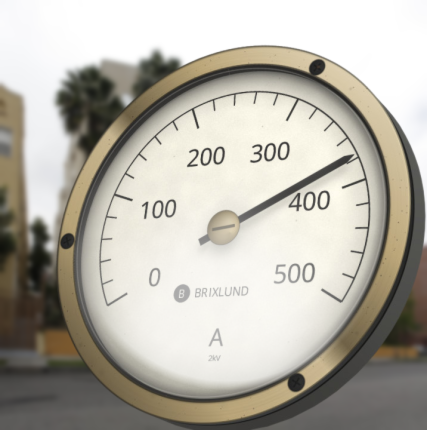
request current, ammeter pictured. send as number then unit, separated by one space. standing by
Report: 380 A
